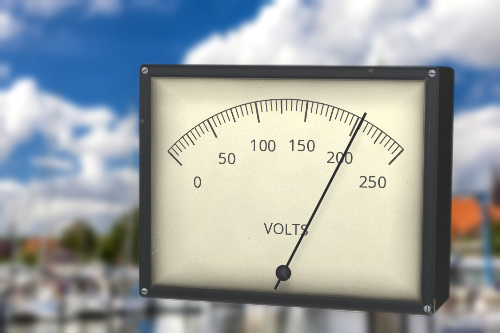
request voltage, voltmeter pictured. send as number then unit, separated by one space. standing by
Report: 205 V
